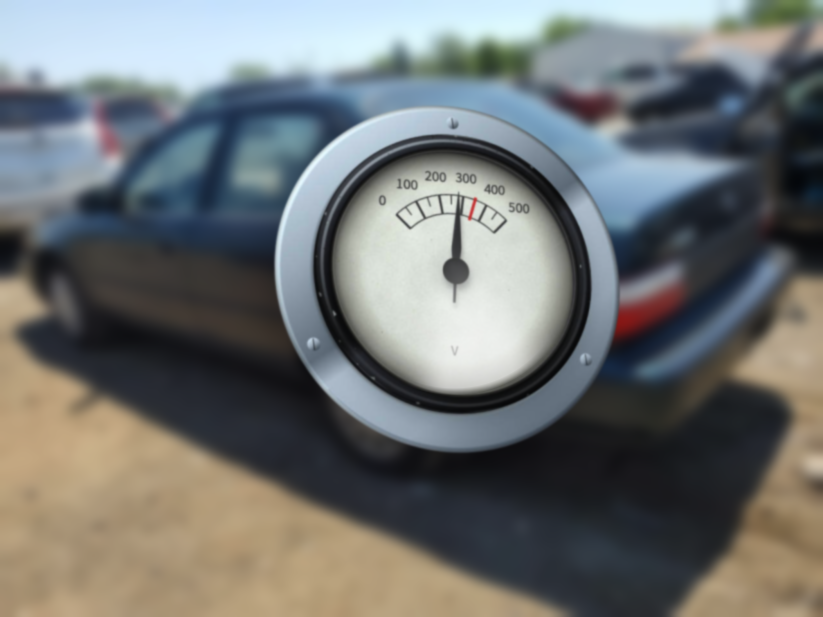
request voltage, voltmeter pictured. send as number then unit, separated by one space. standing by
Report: 275 V
